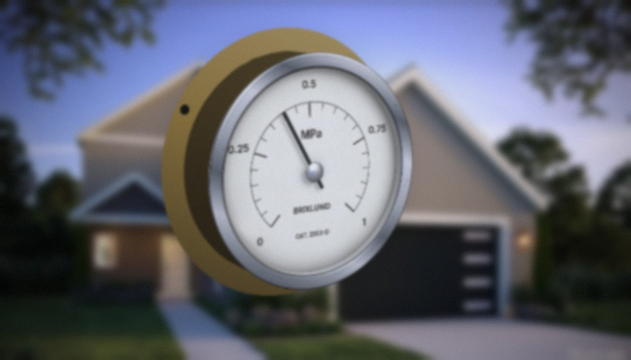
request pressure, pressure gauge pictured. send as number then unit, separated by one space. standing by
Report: 0.4 MPa
